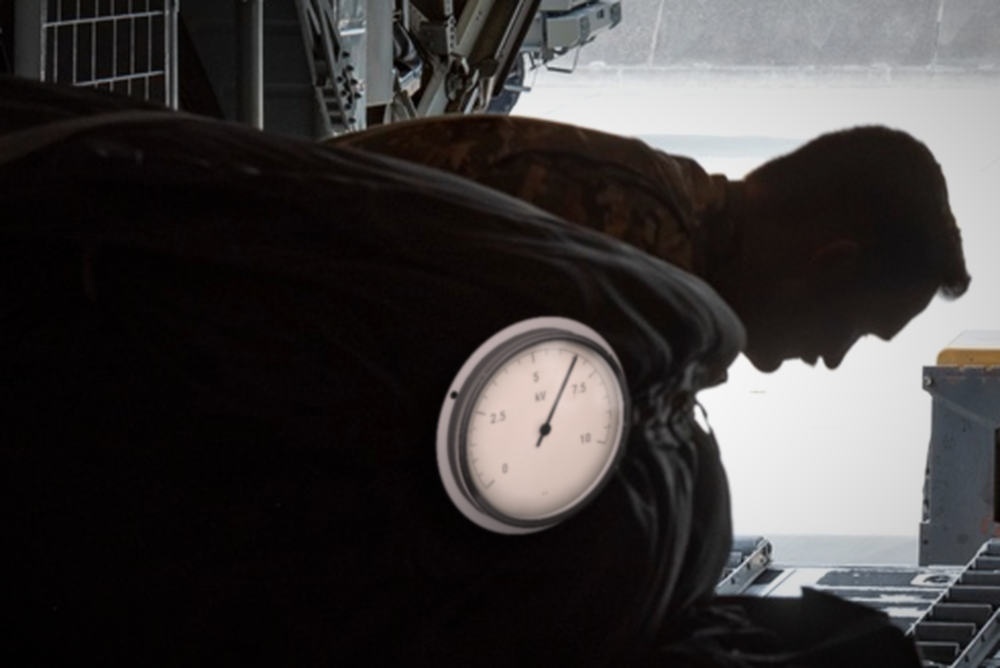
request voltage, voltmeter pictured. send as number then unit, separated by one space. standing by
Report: 6.5 kV
